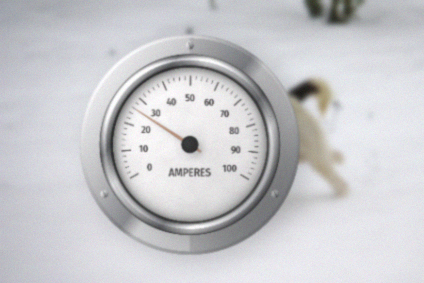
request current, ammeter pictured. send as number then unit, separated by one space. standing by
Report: 26 A
